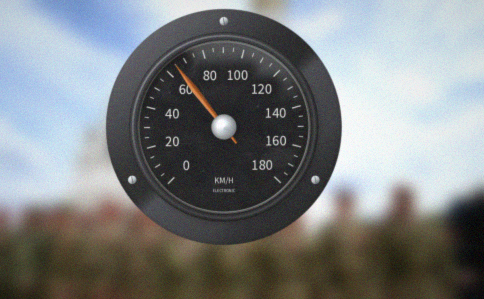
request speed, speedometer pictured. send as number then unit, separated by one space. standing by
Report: 65 km/h
